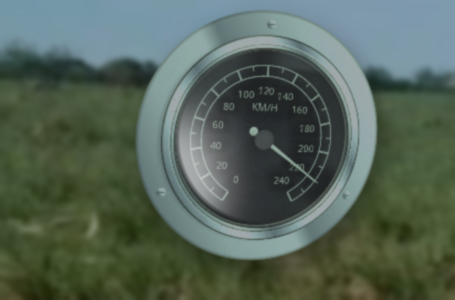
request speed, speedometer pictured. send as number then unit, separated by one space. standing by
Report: 220 km/h
